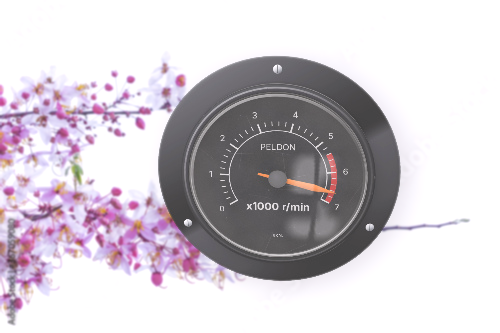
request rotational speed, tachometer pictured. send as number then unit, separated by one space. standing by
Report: 6600 rpm
